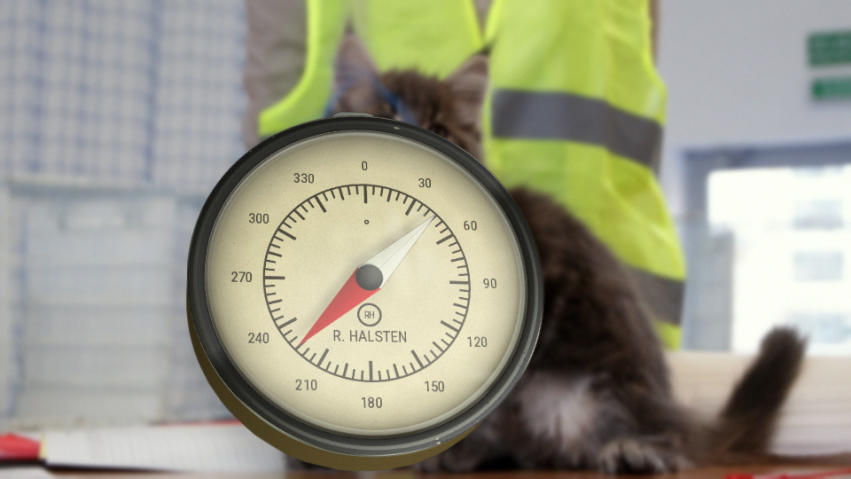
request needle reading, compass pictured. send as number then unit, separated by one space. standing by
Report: 225 °
